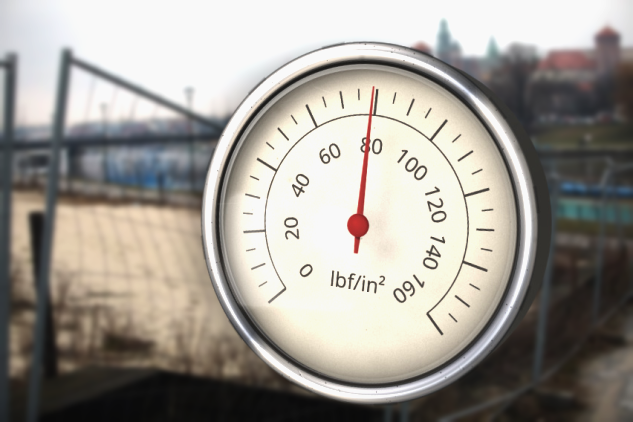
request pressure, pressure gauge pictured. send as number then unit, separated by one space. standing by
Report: 80 psi
